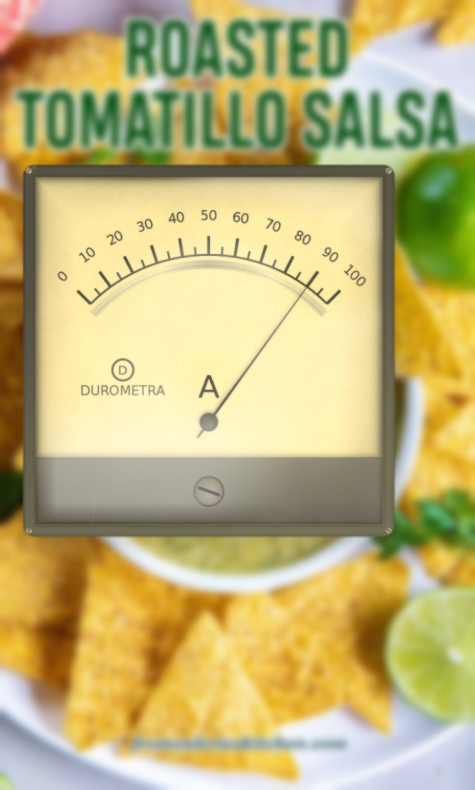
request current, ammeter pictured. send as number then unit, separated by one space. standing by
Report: 90 A
